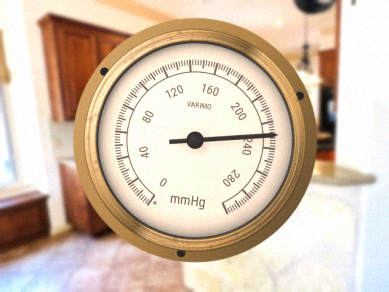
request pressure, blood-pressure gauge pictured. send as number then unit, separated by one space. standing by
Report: 230 mmHg
